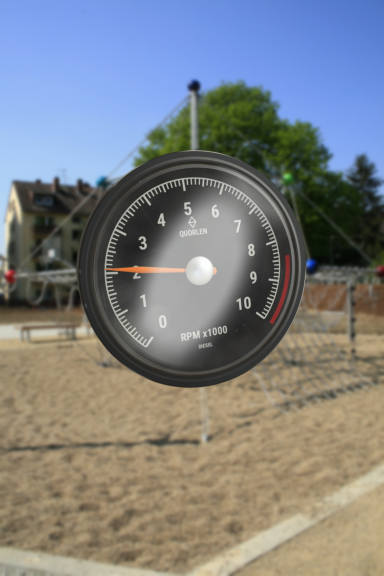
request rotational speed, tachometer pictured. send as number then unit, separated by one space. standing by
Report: 2100 rpm
